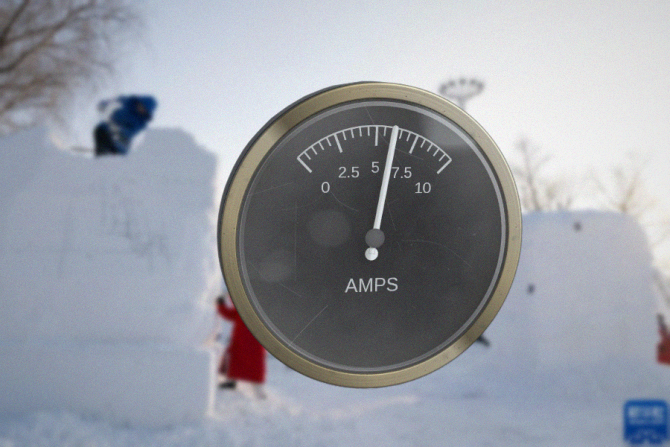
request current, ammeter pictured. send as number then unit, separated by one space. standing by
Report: 6 A
